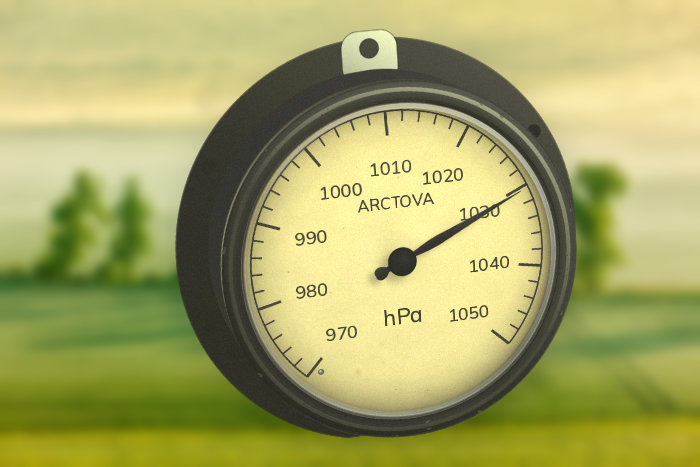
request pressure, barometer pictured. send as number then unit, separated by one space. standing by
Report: 1030 hPa
